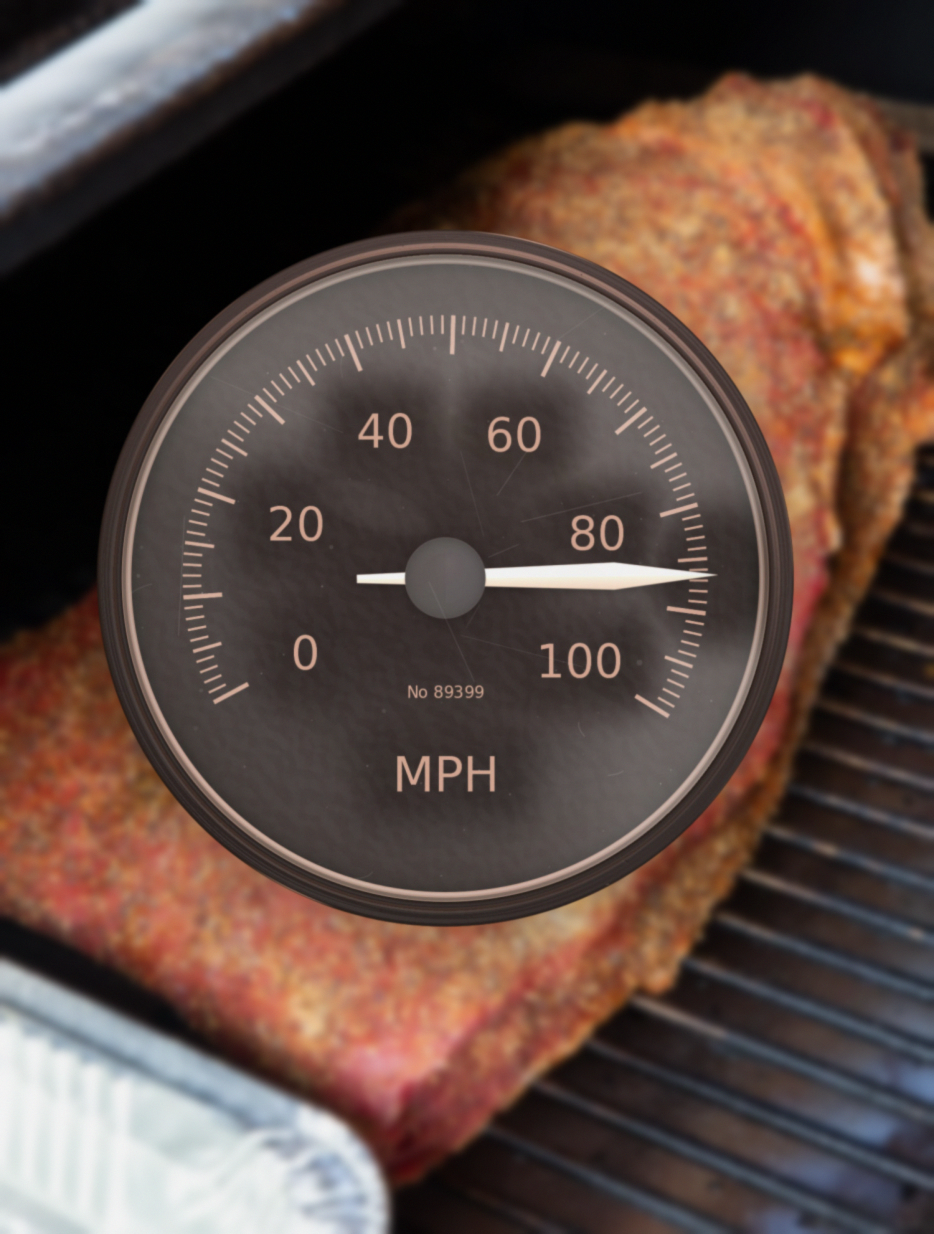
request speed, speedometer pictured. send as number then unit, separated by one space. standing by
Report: 86.5 mph
